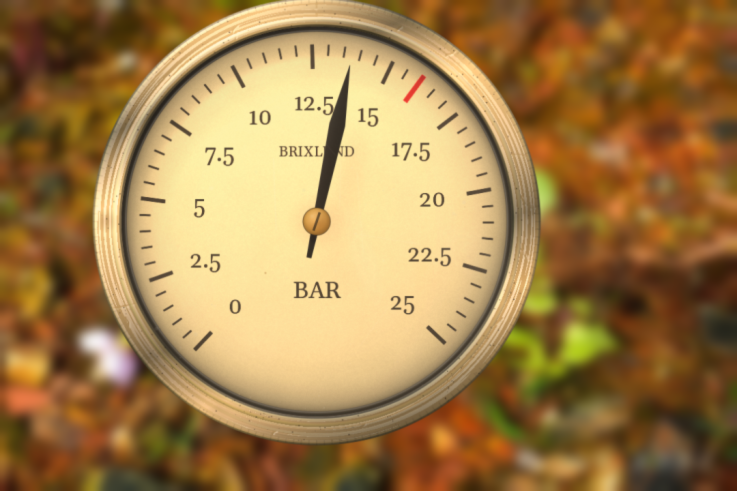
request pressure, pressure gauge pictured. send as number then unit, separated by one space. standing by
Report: 13.75 bar
